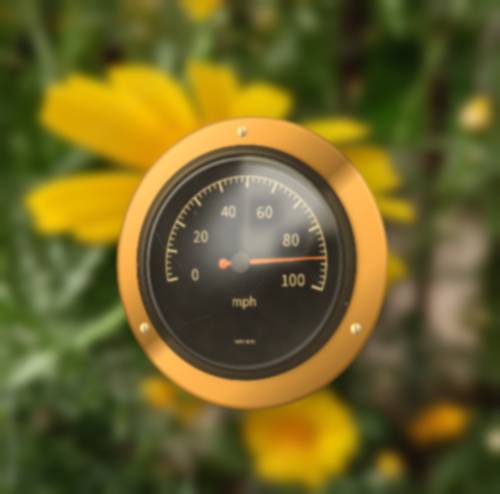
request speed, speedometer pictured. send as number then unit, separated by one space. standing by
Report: 90 mph
